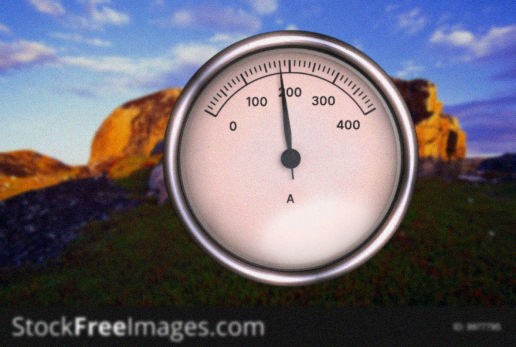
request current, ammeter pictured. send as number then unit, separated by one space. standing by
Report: 180 A
